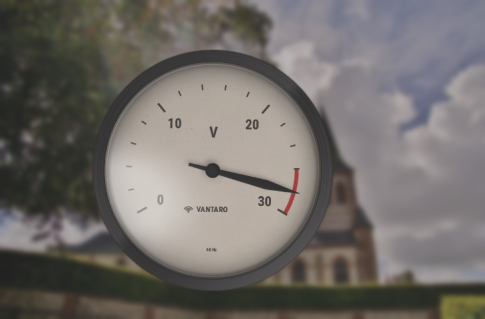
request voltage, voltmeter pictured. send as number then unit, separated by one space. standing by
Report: 28 V
